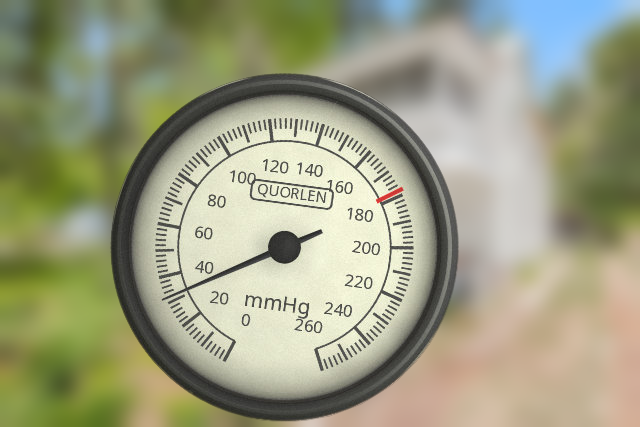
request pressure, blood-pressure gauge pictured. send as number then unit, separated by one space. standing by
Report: 32 mmHg
